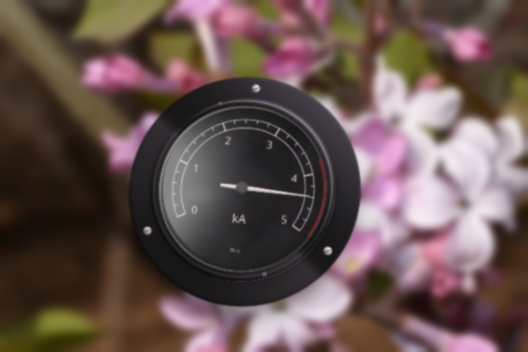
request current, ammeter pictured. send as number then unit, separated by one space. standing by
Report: 4.4 kA
